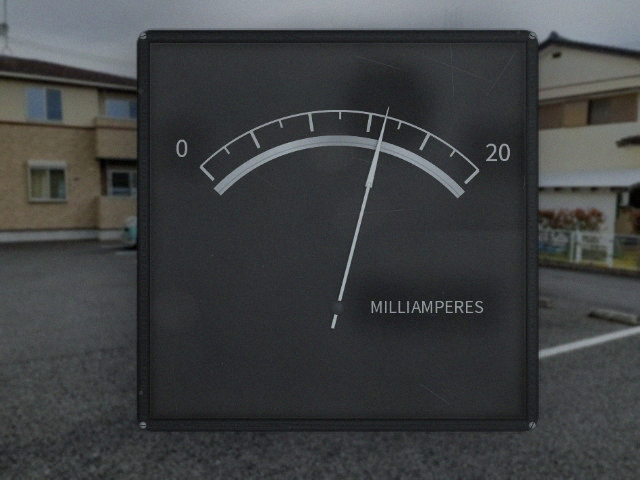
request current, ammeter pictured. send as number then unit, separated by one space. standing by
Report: 13 mA
